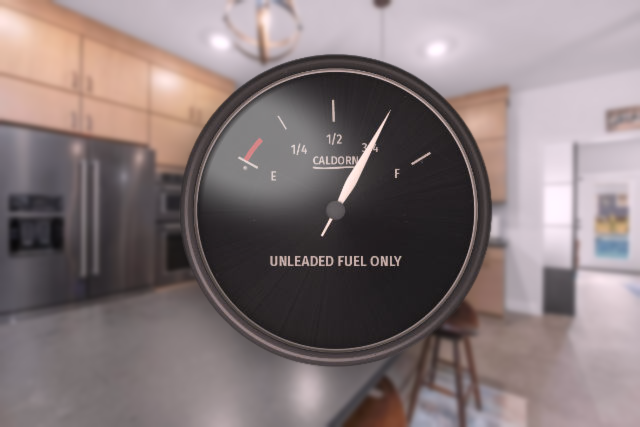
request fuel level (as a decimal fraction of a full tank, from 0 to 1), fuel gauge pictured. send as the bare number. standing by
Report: 0.75
